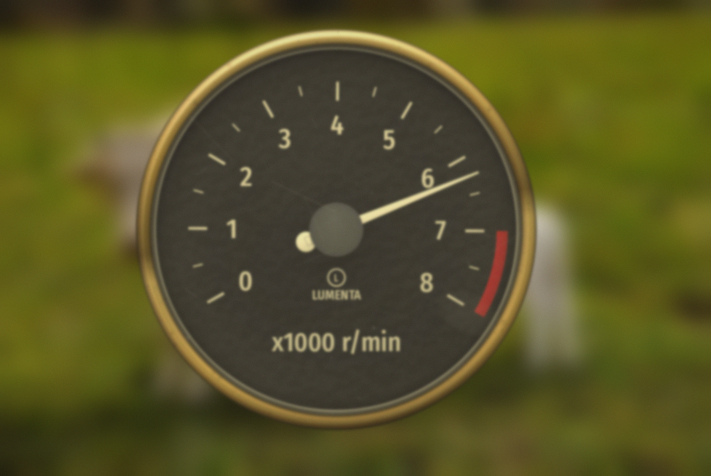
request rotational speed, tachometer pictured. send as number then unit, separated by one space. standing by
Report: 6250 rpm
